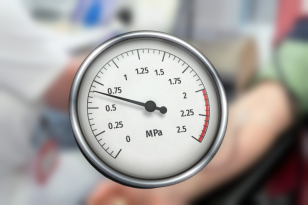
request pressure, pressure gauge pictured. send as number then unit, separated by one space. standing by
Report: 0.65 MPa
